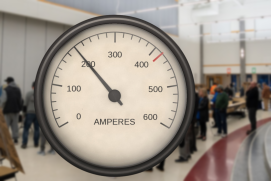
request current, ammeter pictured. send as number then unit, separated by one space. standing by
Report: 200 A
